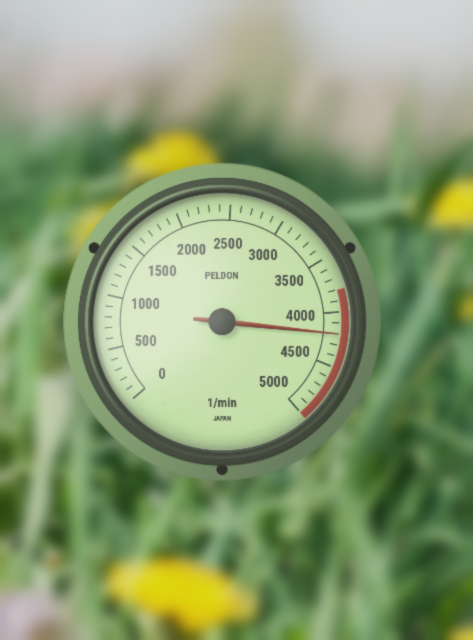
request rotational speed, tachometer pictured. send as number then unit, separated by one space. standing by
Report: 4200 rpm
